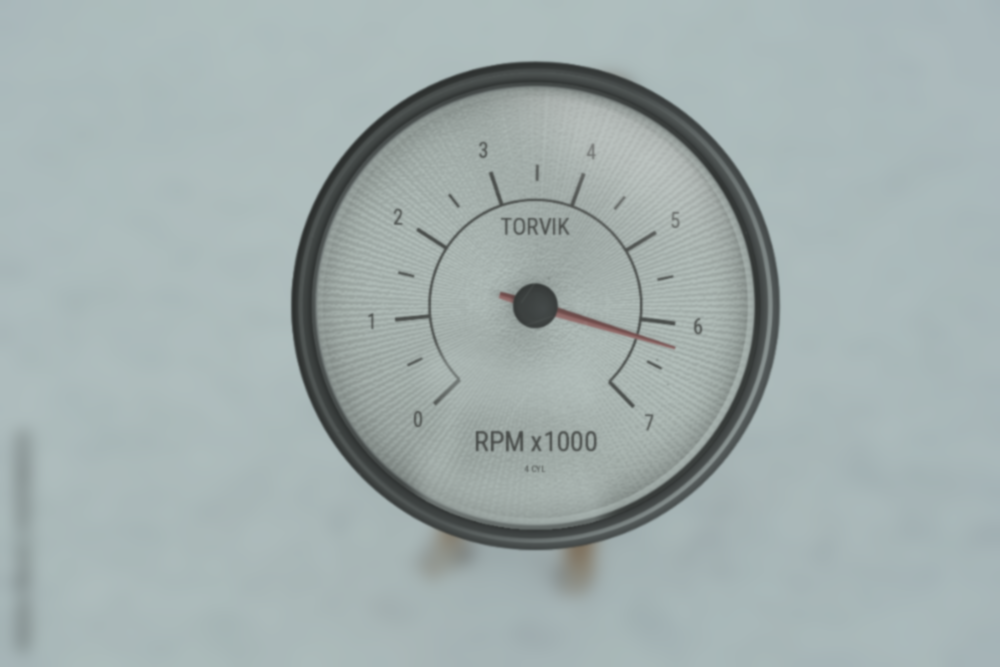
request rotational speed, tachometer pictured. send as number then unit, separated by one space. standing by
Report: 6250 rpm
